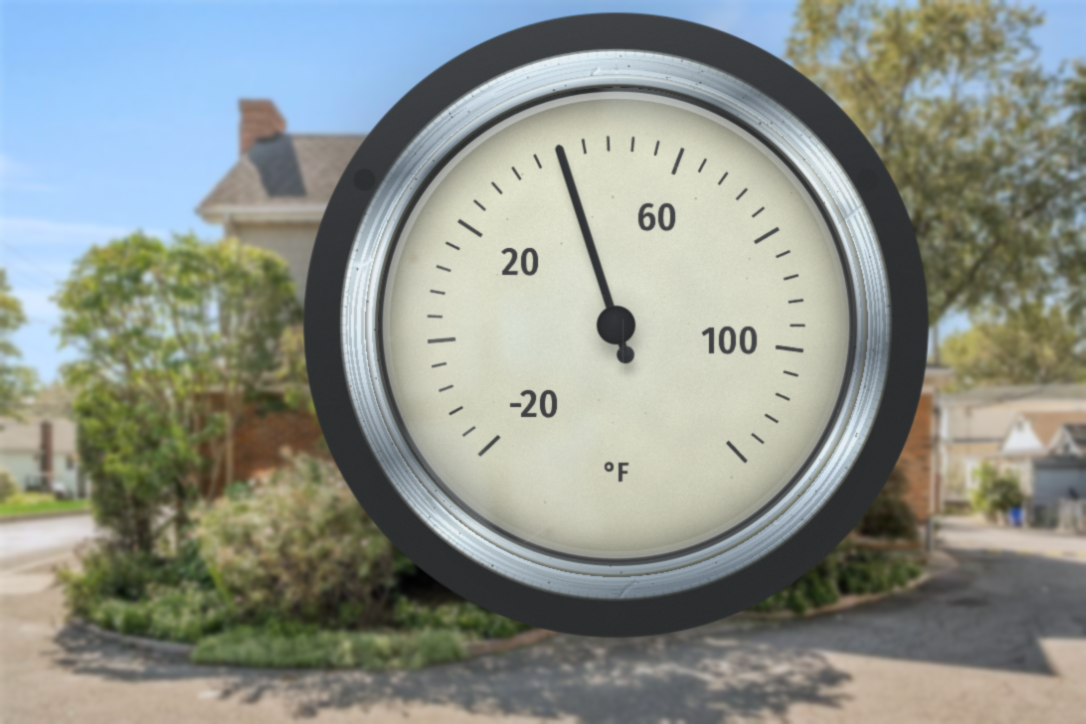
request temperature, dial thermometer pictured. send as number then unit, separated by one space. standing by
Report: 40 °F
